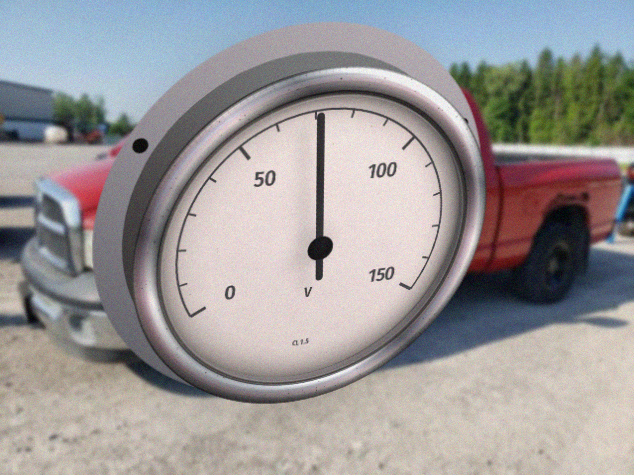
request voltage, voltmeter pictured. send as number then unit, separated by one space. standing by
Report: 70 V
